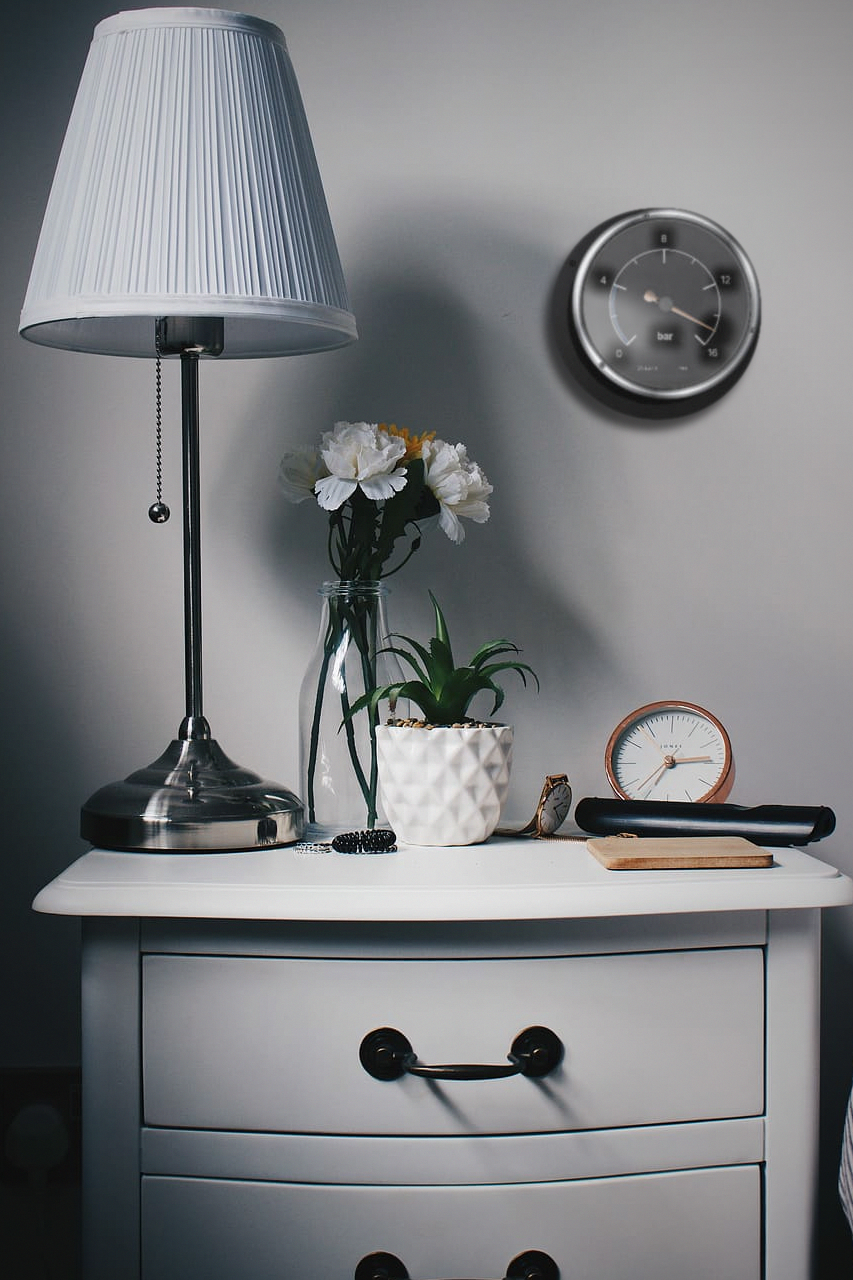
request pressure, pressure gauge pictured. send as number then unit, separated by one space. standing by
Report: 15 bar
